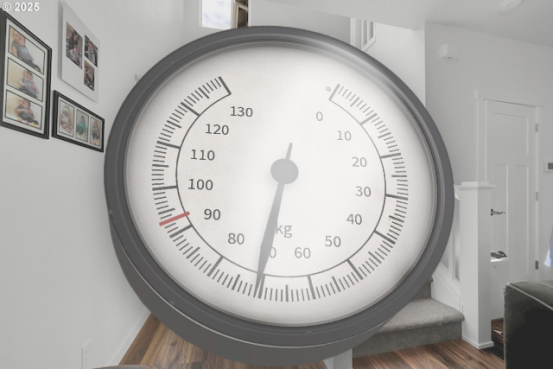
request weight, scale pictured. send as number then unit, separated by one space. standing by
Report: 71 kg
